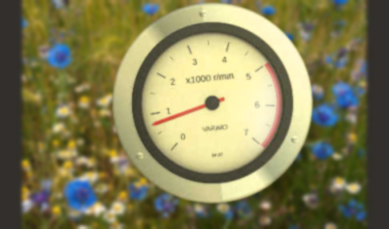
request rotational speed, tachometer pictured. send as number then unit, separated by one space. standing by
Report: 750 rpm
